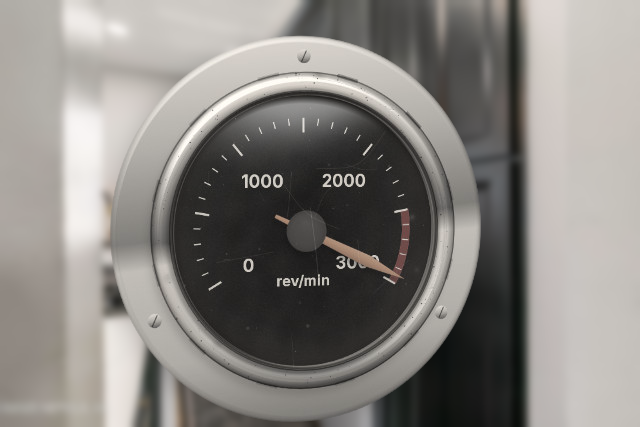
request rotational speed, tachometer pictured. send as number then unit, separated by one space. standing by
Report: 2950 rpm
